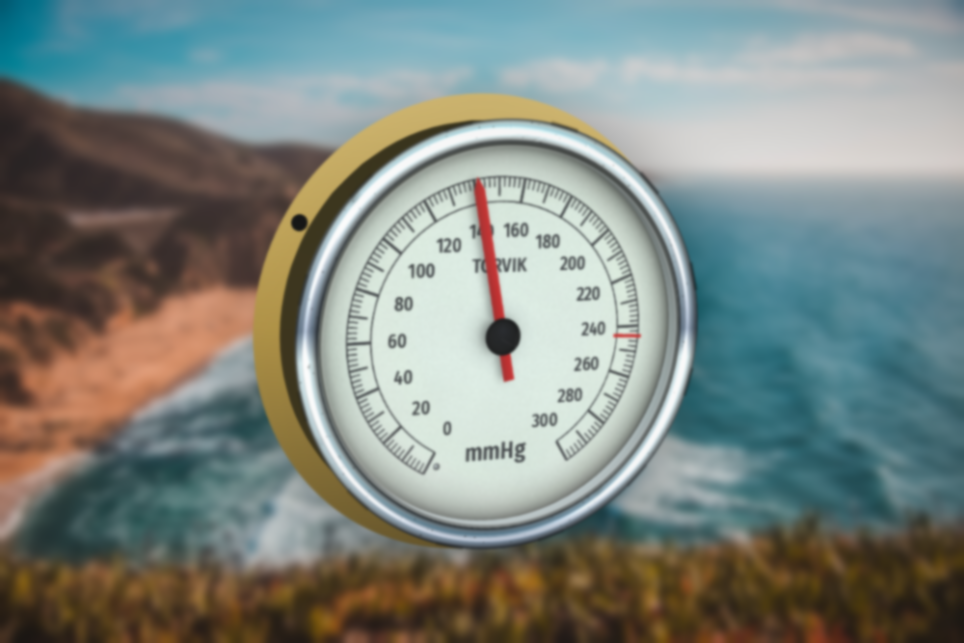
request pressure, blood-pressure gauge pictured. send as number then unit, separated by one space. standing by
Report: 140 mmHg
